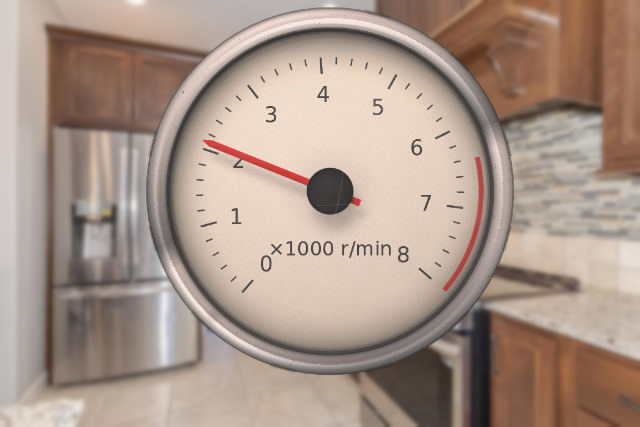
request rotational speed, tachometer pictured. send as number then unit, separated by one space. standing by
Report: 2100 rpm
